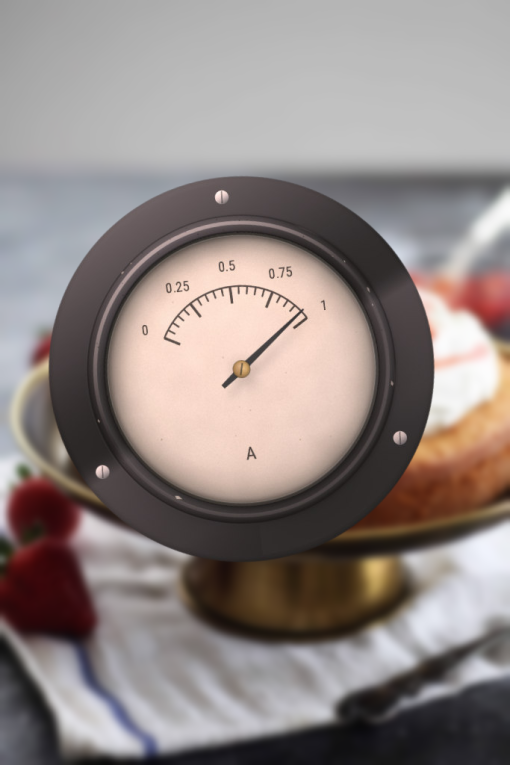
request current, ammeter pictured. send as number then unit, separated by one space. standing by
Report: 0.95 A
